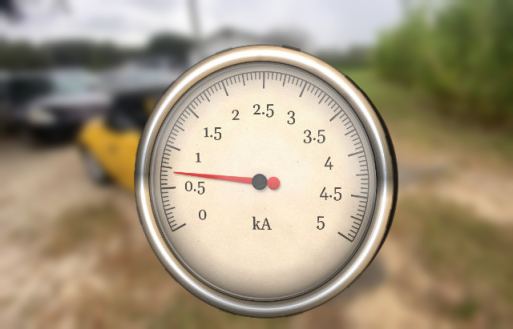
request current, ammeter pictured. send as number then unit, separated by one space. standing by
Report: 0.7 kA
